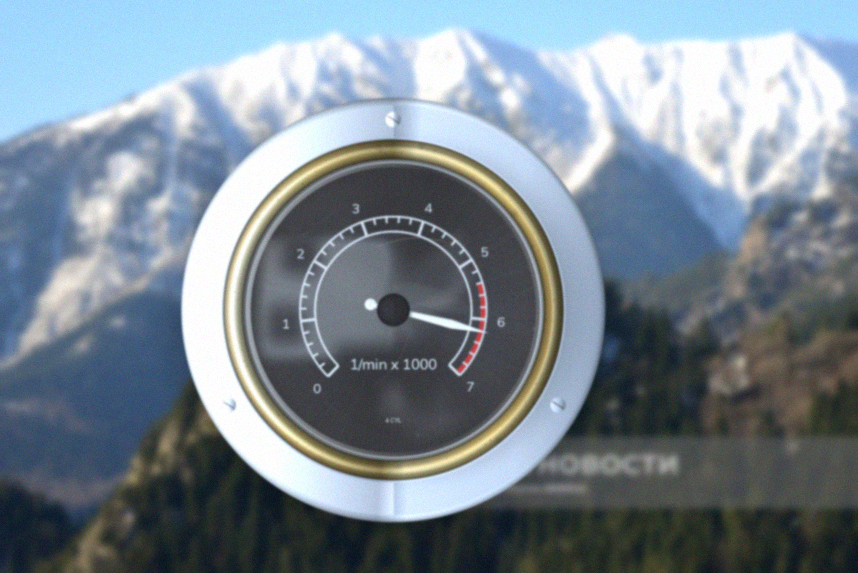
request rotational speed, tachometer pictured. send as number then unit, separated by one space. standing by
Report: 6200 rpm
